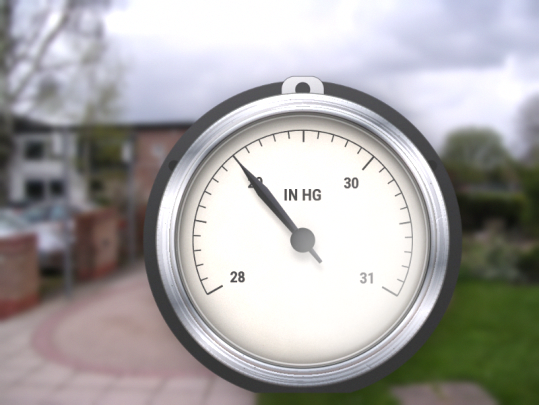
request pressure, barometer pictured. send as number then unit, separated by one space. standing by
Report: 29 inHg
